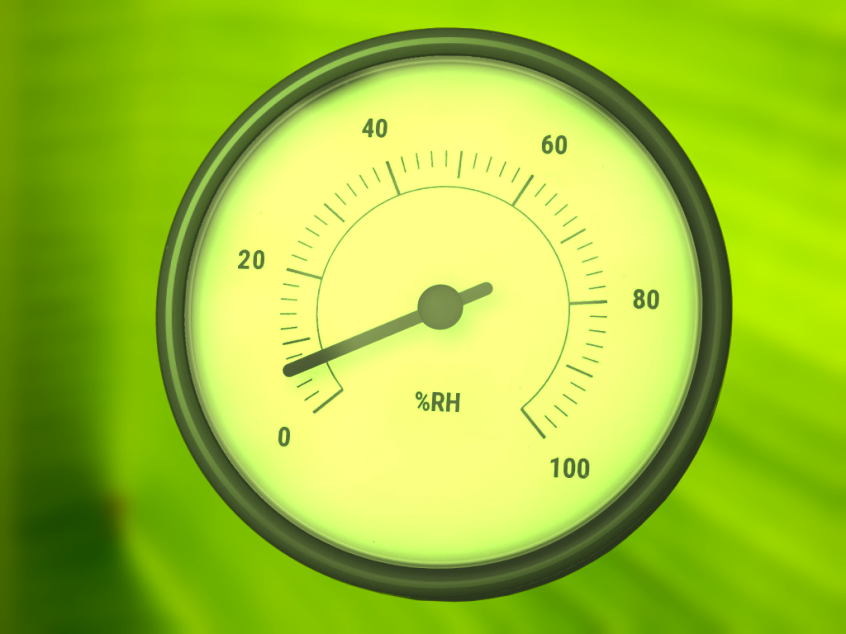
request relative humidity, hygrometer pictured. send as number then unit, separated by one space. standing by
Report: 6 %
